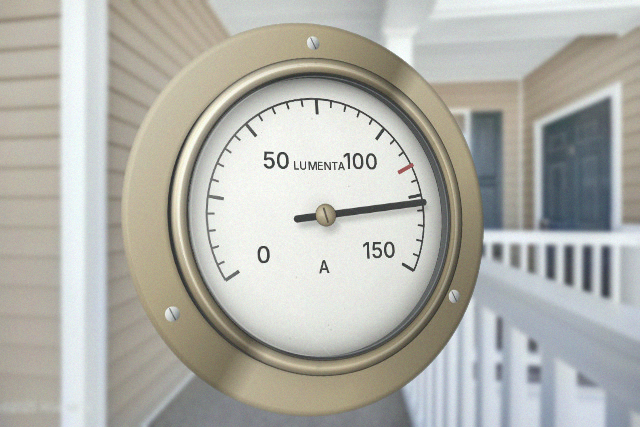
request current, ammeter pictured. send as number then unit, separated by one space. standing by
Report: 127.5 A
